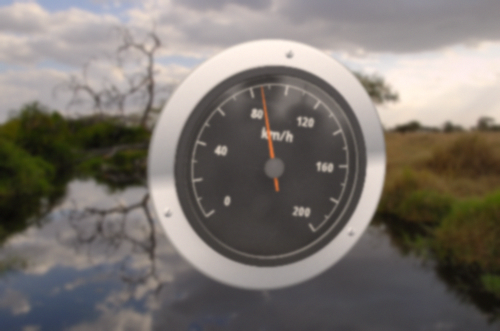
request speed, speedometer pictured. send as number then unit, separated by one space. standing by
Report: 85 km/h
